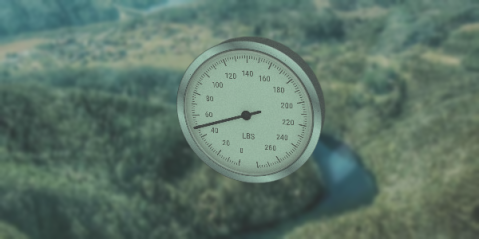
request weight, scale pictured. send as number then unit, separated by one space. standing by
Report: 50 lb
